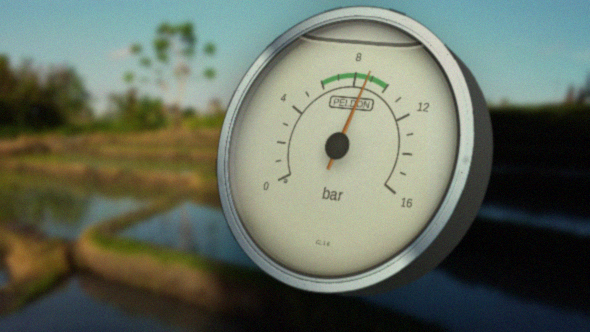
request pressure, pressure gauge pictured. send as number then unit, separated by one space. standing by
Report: 9 bar
